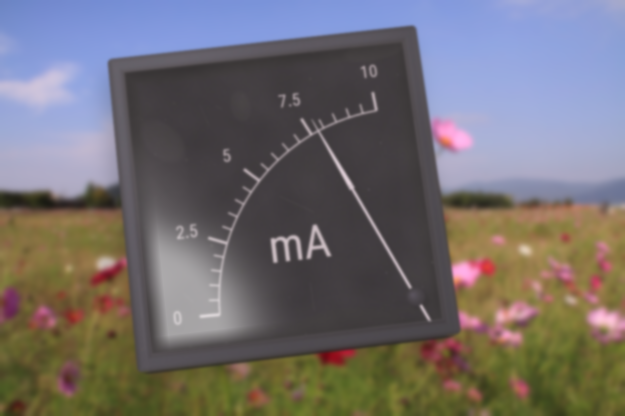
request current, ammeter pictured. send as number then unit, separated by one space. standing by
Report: 7.75 mA
